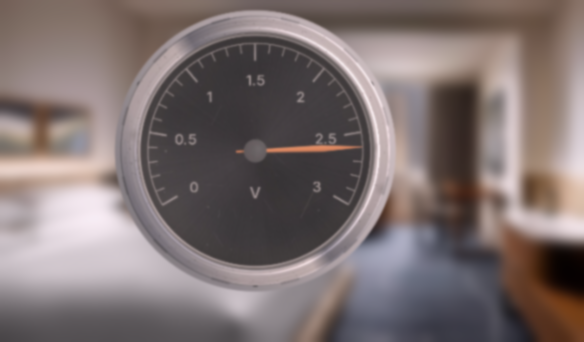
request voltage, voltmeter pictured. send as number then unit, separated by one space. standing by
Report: 2.6 V
